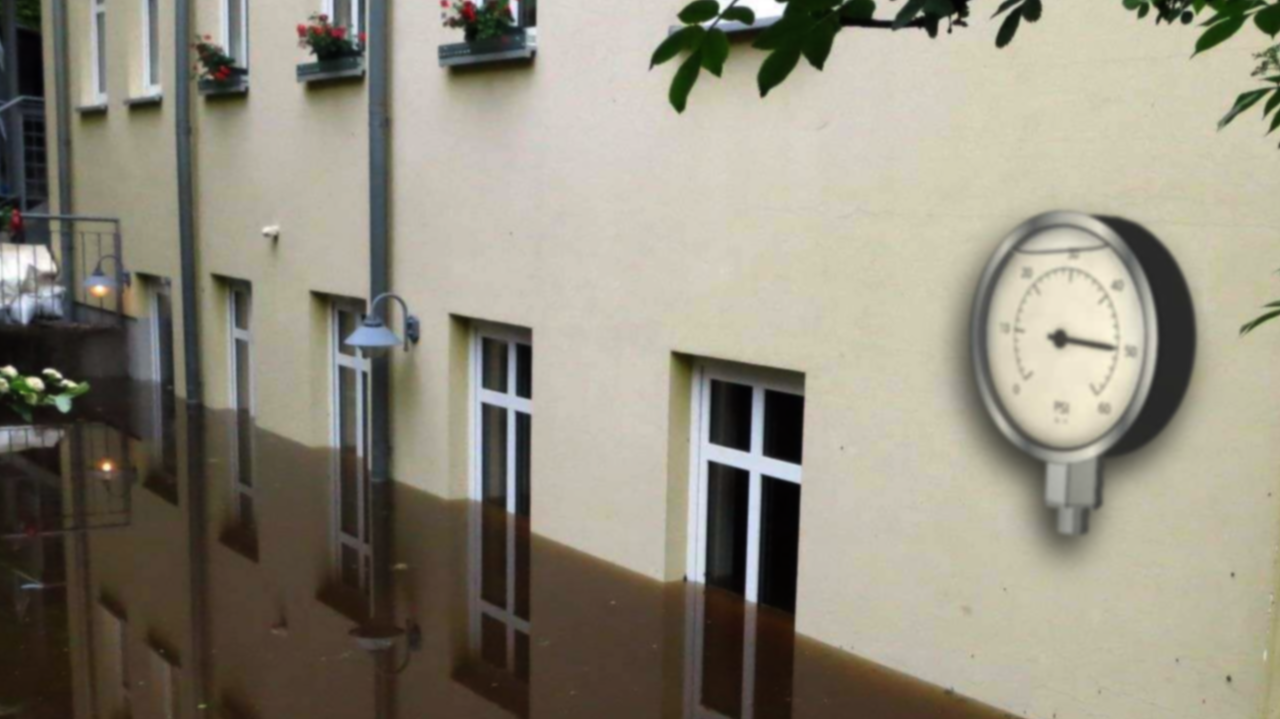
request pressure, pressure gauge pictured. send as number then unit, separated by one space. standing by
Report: 50 psi
